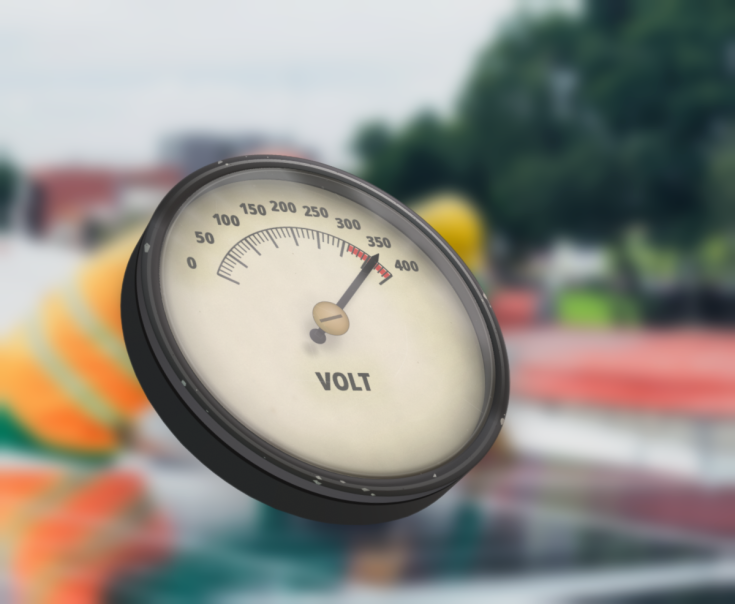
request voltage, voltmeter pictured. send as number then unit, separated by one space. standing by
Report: 360 V
